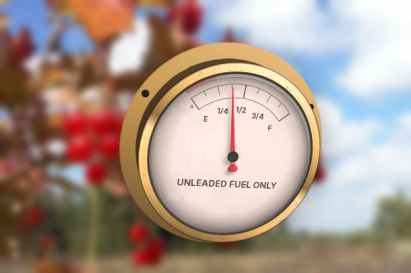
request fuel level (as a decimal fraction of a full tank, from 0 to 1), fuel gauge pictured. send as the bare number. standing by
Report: 0.375
